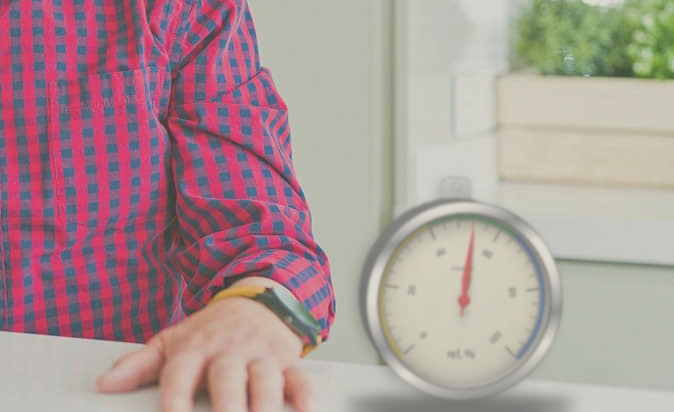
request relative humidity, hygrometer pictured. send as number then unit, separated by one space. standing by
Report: 52 %
